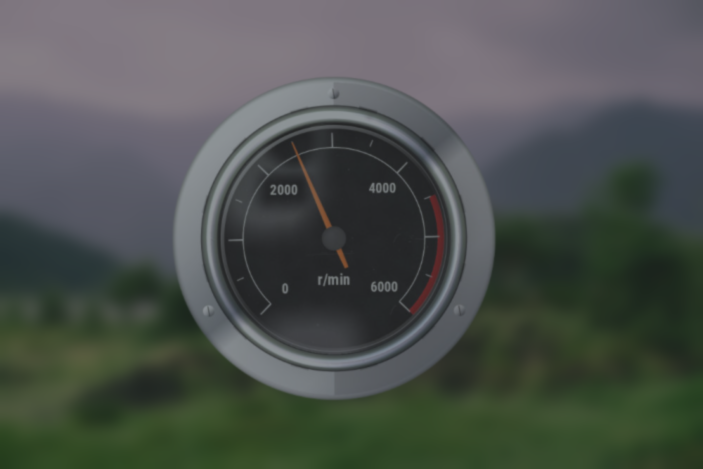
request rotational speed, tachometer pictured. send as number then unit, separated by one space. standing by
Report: 2500 rpm
